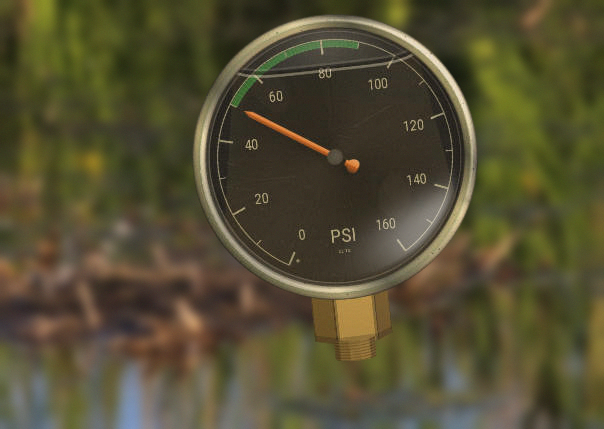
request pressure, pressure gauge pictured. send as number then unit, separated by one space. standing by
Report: 50 psi
